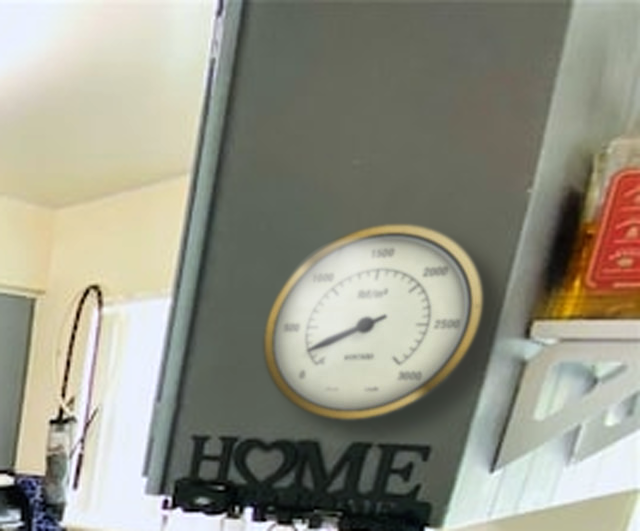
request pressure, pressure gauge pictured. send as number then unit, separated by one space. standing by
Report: 200 psi
